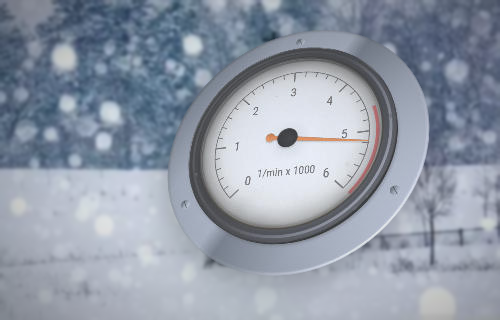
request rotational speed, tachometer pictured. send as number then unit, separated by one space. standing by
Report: 5200 rpm
